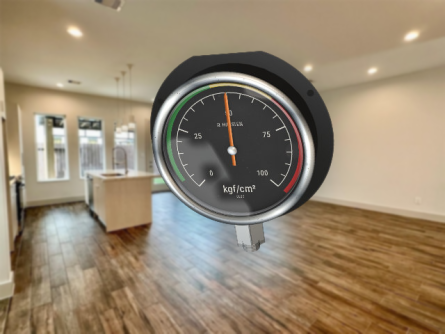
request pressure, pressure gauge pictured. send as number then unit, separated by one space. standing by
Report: 50 kg/cm²
